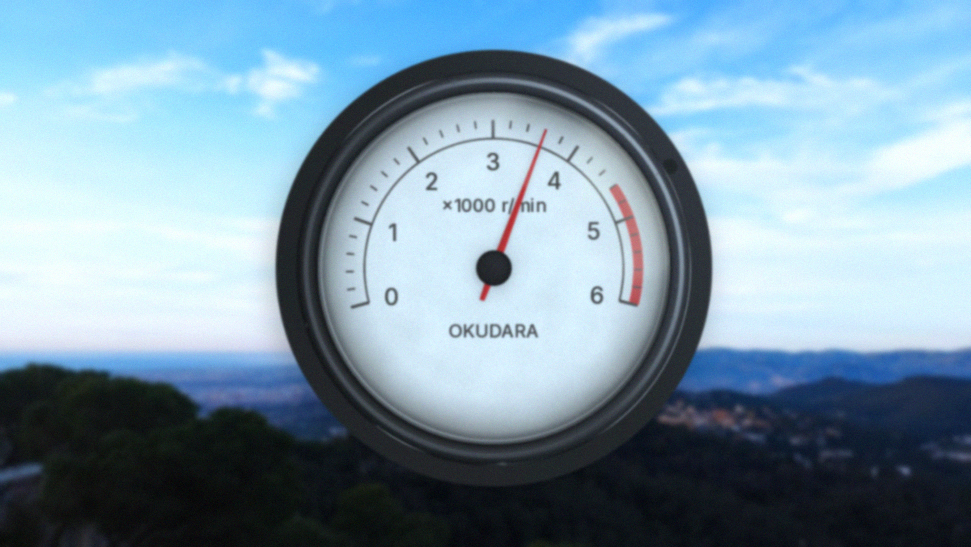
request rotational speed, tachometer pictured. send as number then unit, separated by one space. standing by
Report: 3600 rpm
